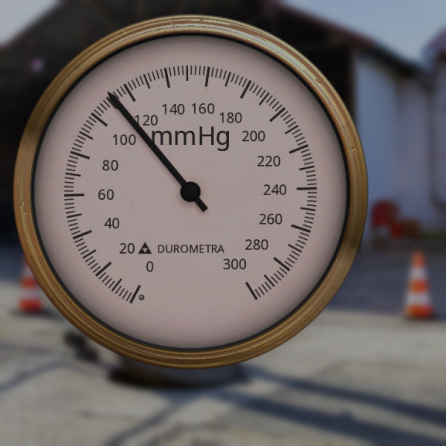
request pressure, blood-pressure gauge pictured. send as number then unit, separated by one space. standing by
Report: 112 mmHg
